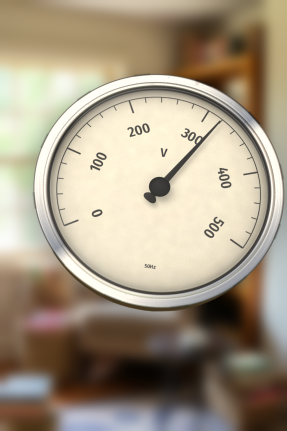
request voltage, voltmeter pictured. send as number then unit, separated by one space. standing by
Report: 320 V
